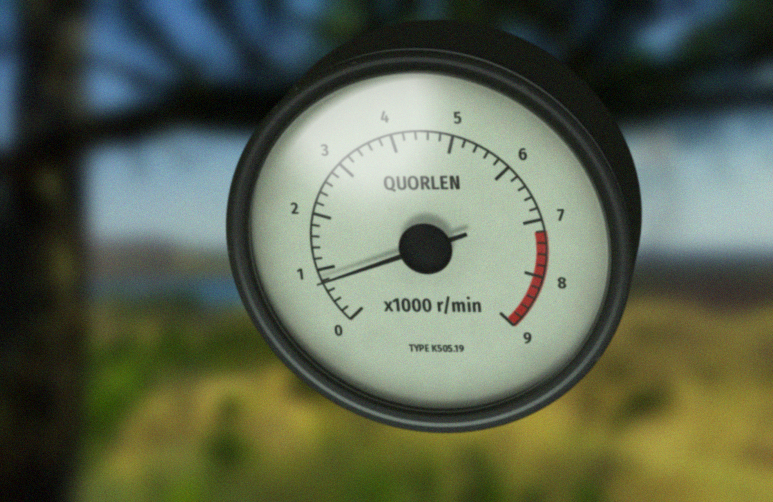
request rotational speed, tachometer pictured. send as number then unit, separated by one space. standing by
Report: 800 rpm
